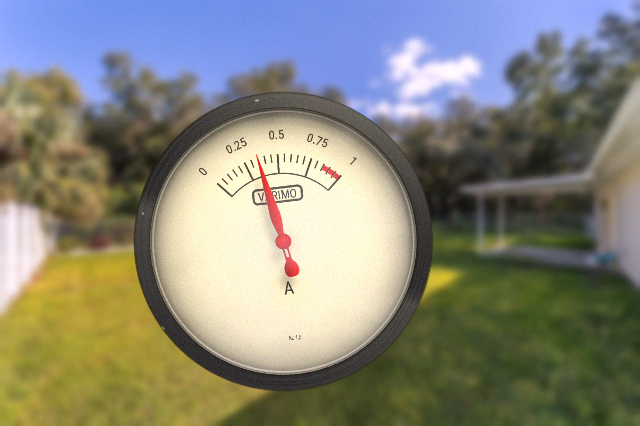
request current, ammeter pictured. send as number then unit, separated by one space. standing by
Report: 0.35 A
